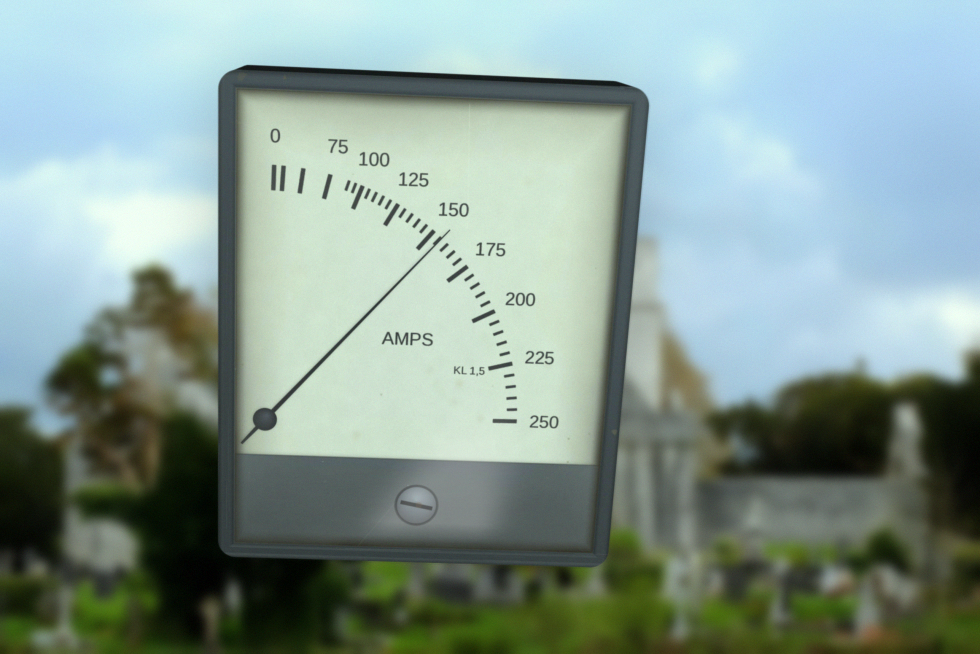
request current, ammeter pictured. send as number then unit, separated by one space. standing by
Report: 155 A
